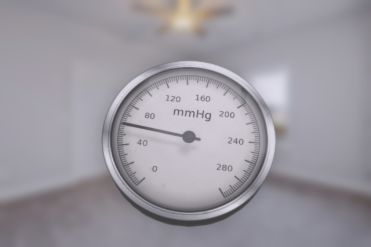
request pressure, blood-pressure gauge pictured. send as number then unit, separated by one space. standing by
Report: 60 mmHg
